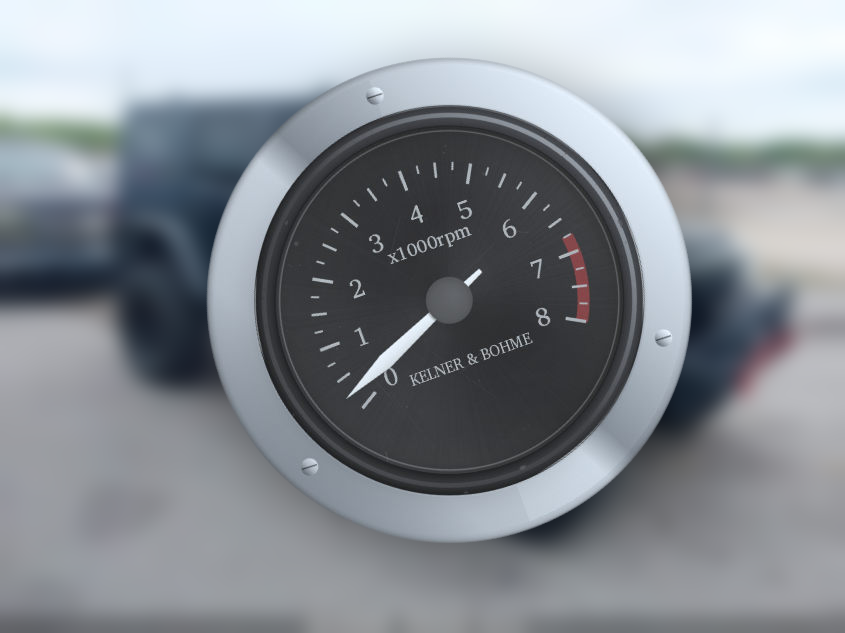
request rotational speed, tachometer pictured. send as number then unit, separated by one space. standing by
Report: 250 rpm
